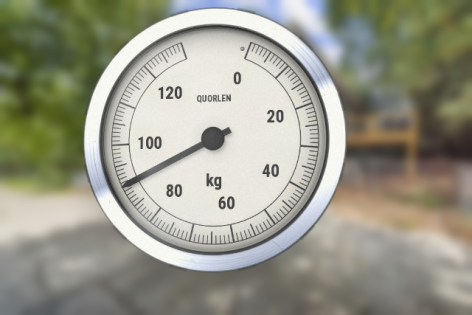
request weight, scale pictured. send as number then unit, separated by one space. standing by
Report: 90 kg
